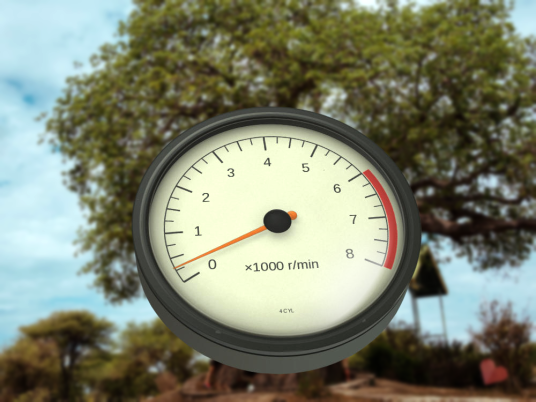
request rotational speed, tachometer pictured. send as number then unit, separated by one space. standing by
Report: 250 rpm
